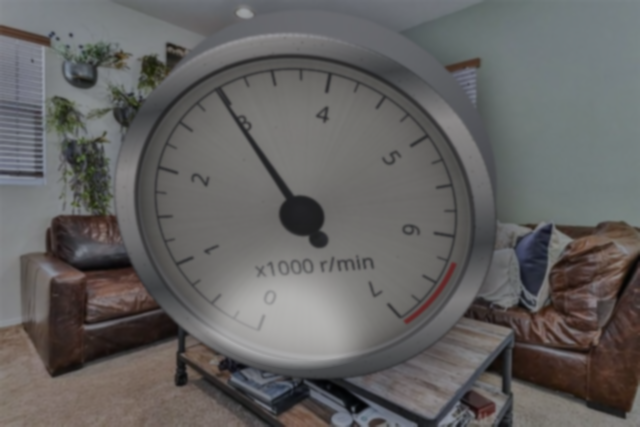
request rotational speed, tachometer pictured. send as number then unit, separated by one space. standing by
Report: 3000 rpm
